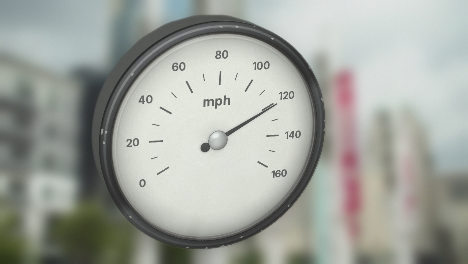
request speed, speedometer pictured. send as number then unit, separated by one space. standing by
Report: 120 mph
